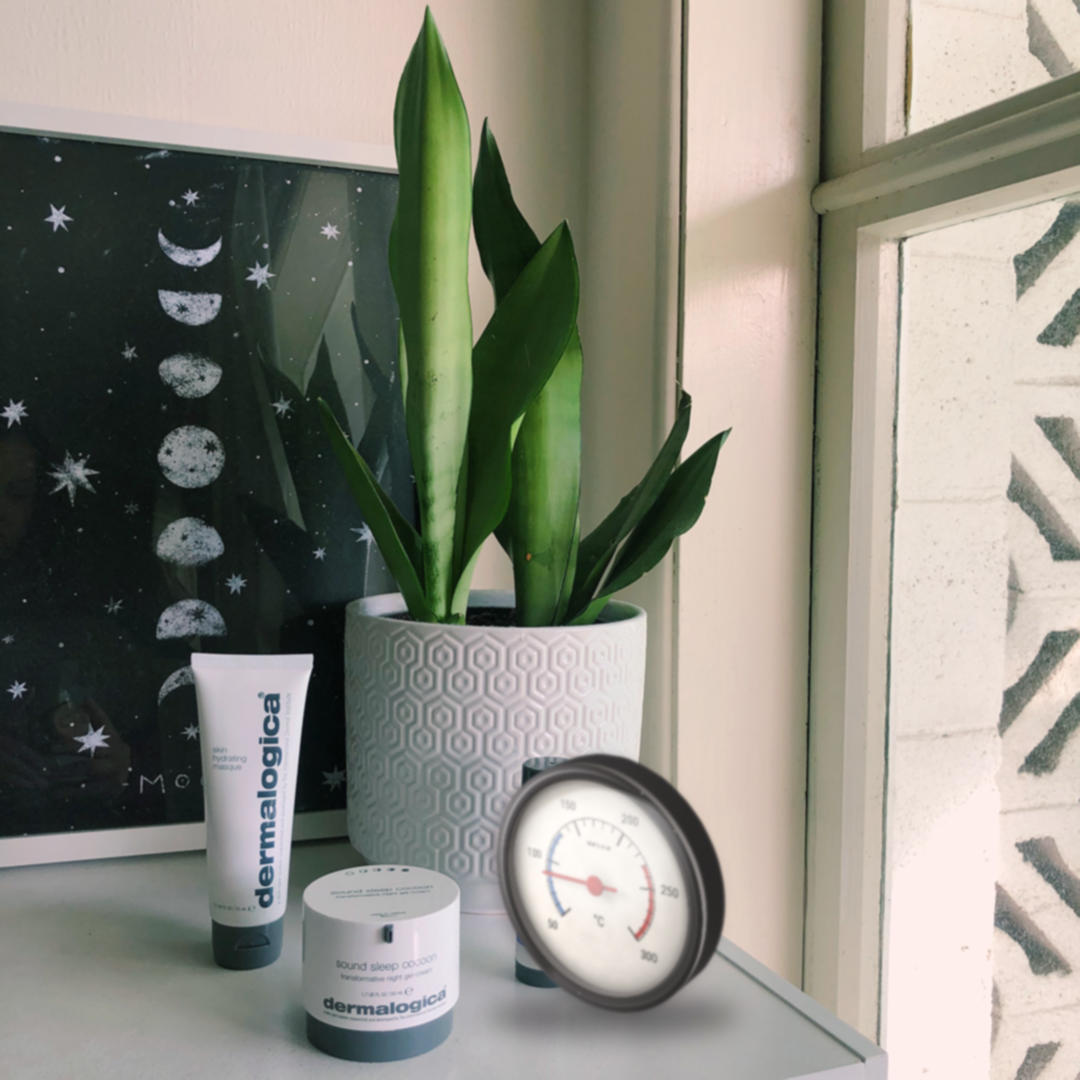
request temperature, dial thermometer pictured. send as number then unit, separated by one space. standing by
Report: 90 °C
